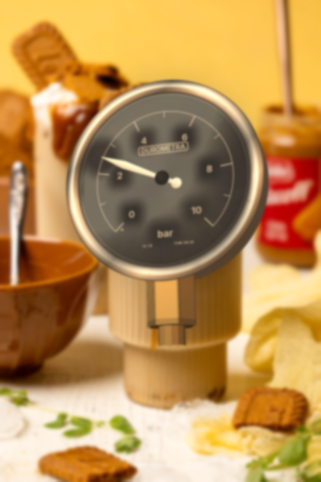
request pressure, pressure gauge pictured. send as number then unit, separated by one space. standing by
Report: 2.5 bar
